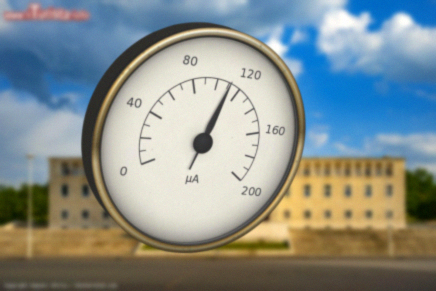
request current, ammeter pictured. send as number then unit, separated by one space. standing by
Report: 110 µA
